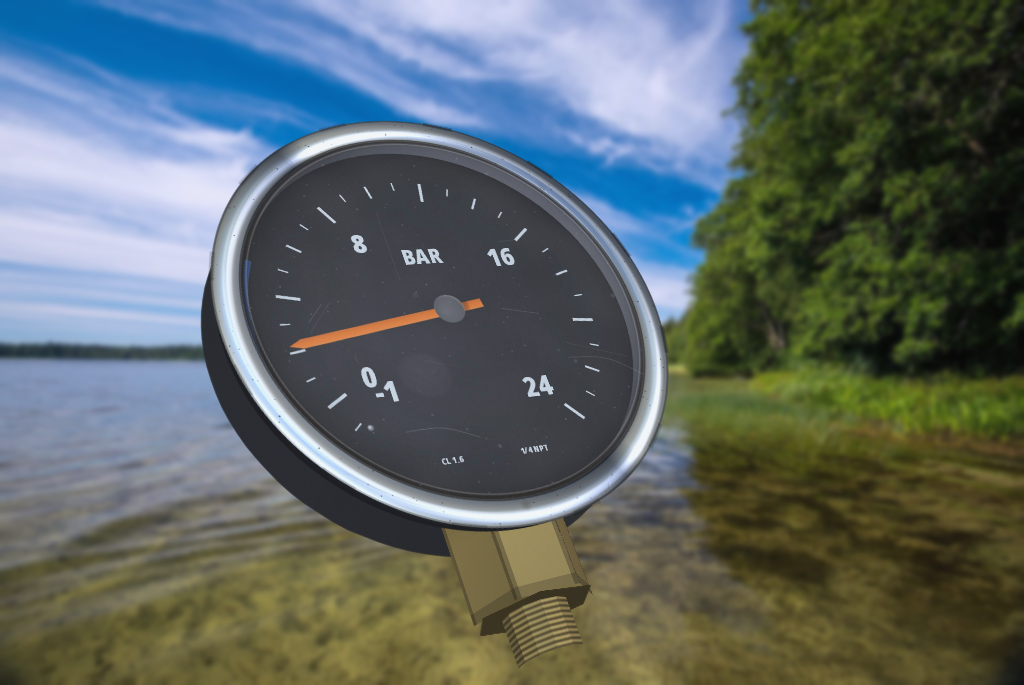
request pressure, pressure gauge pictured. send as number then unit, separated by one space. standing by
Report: 2 bar
